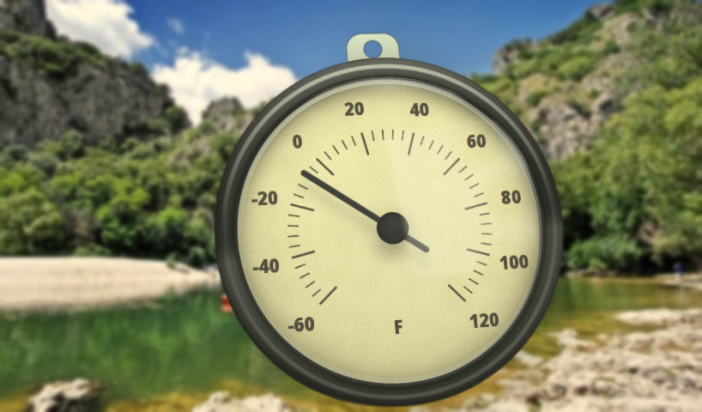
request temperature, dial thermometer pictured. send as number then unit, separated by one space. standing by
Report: -8 °F
